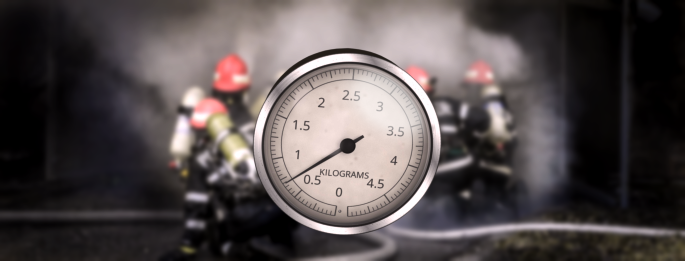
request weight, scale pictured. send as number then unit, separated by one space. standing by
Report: 0.7 kg
